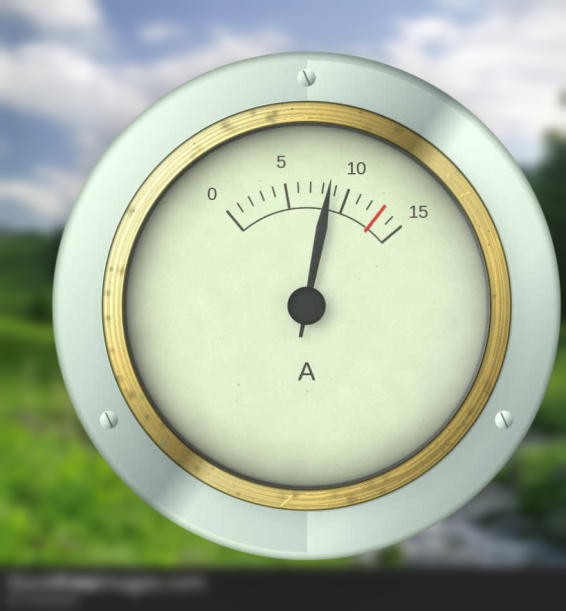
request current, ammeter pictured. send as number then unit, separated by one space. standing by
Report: 8.5 A
